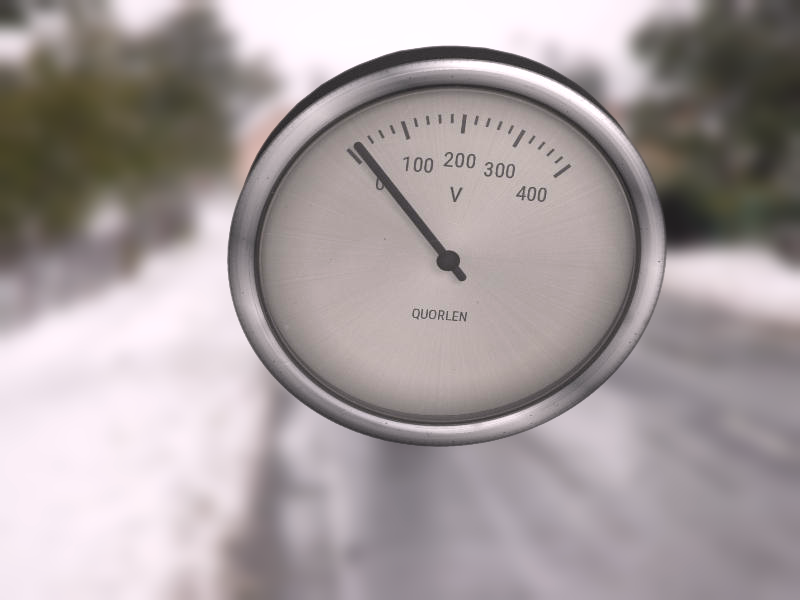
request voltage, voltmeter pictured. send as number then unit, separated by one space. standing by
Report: 20 V
